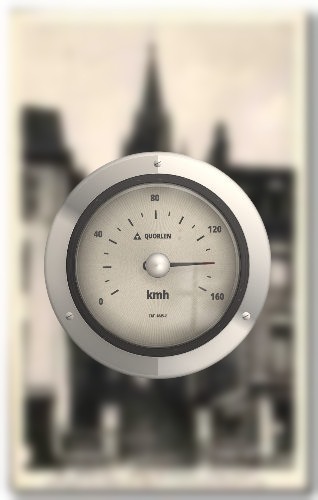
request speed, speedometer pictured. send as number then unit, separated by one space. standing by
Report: 140 km/h
